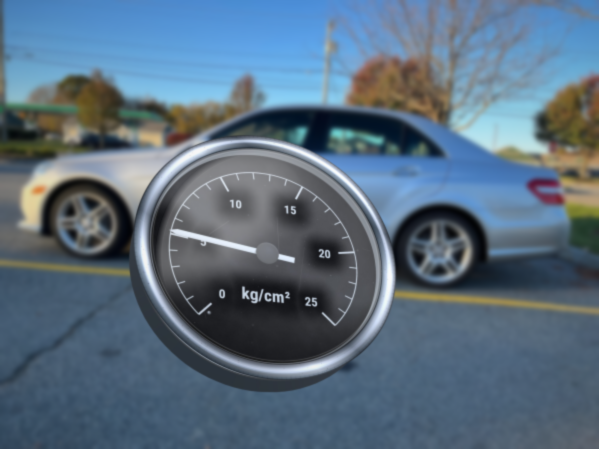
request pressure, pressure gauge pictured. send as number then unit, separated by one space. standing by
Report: 5 kg/cm²
